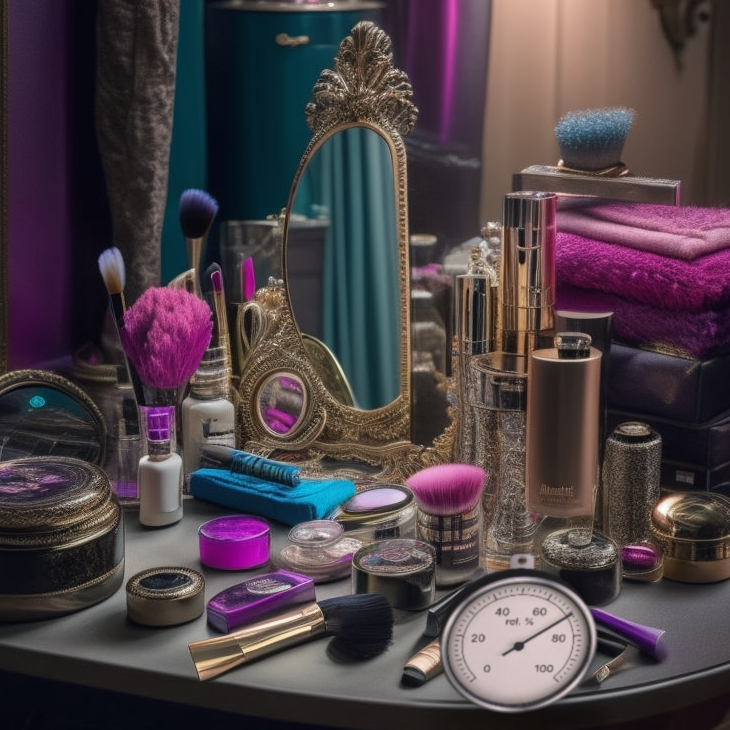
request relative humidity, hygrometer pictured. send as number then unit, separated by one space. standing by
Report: 70 %
